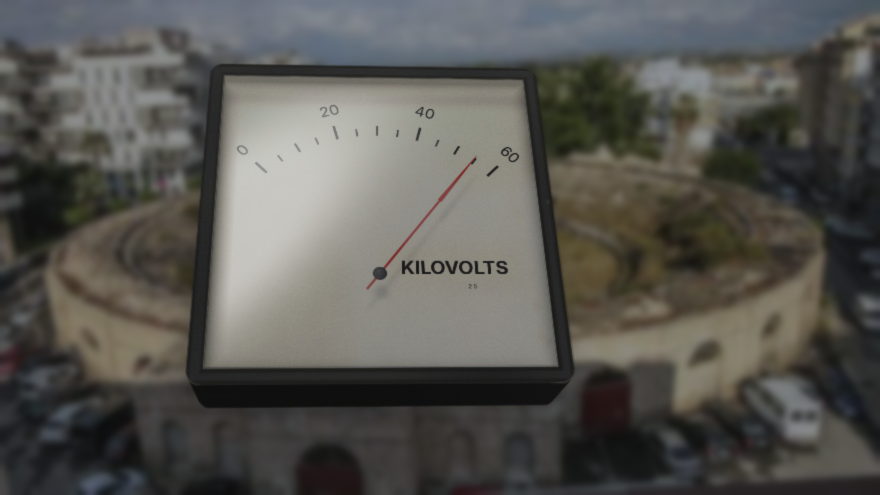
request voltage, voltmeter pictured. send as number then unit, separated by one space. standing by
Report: 55 kV
